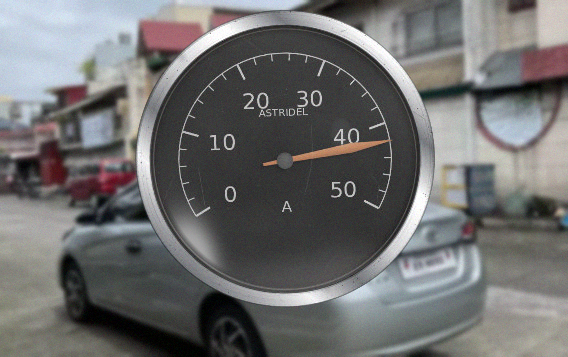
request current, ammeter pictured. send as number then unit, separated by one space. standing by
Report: 42 A
